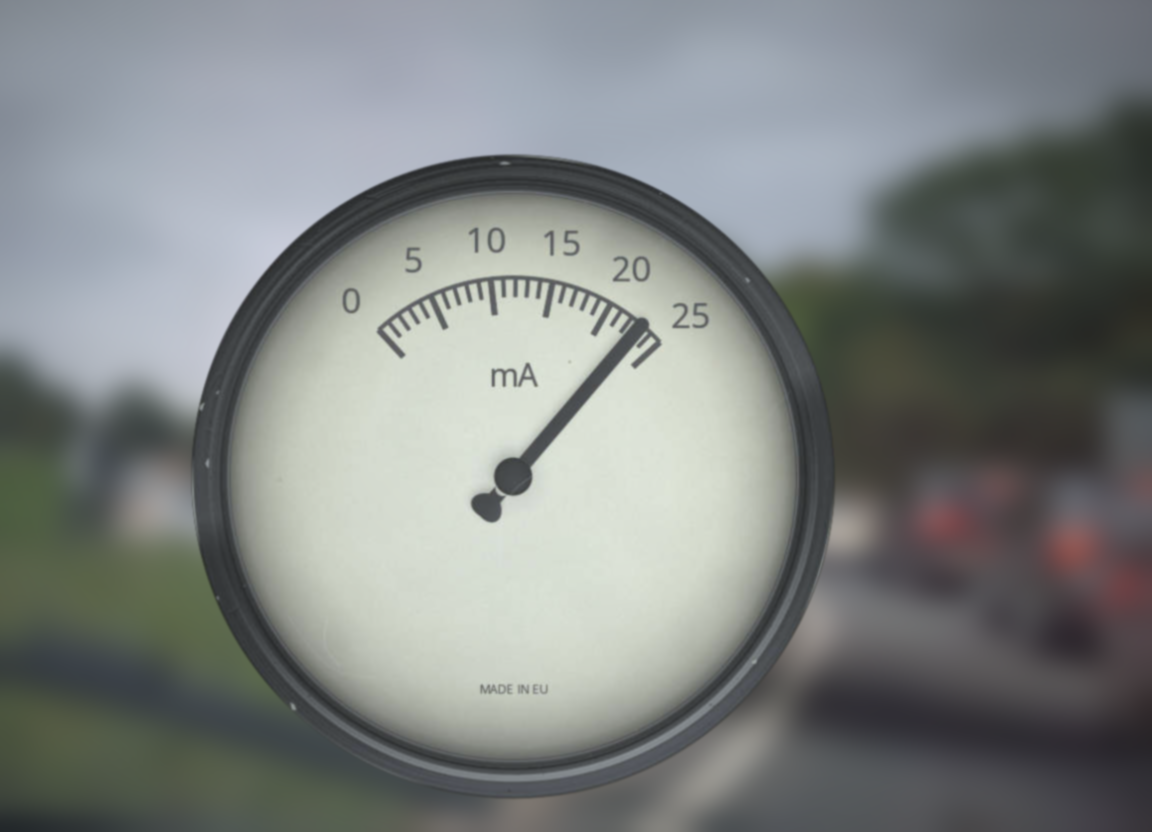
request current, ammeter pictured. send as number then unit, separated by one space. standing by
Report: 23 mA
